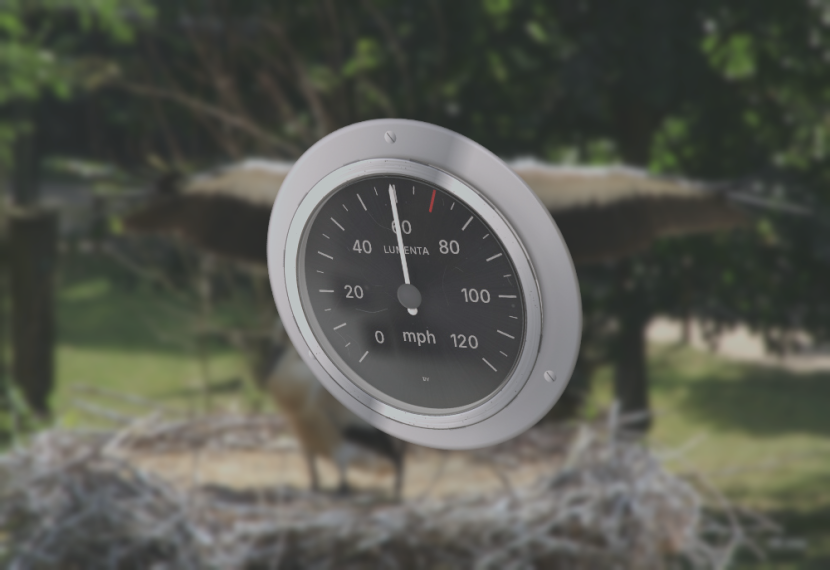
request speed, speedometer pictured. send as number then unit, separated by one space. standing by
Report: 60 mph
